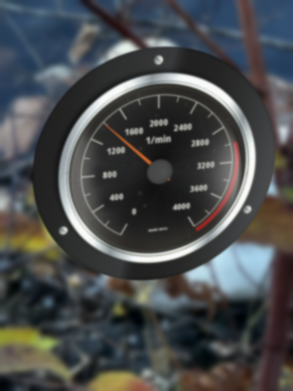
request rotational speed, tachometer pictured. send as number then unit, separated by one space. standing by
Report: 1400 rpm
